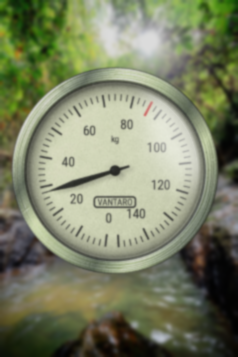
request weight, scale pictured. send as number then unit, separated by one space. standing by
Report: 28 kg
